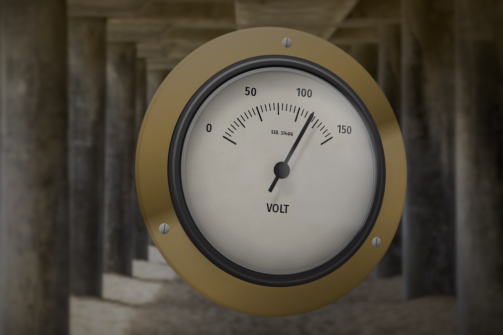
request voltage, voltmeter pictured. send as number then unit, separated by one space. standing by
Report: 115 V
